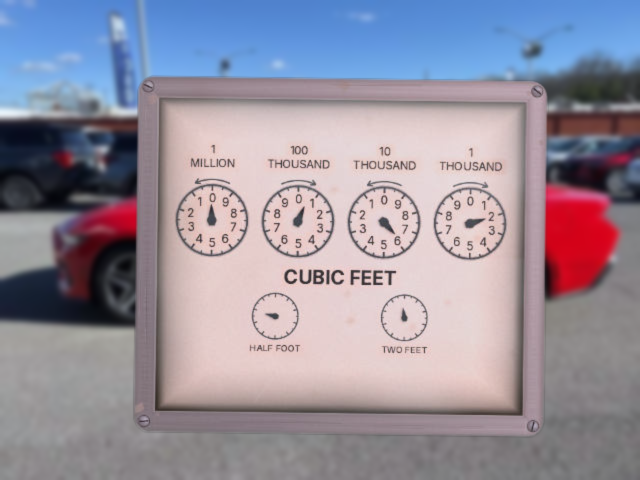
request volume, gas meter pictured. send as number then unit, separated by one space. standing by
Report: 6200 ft³
